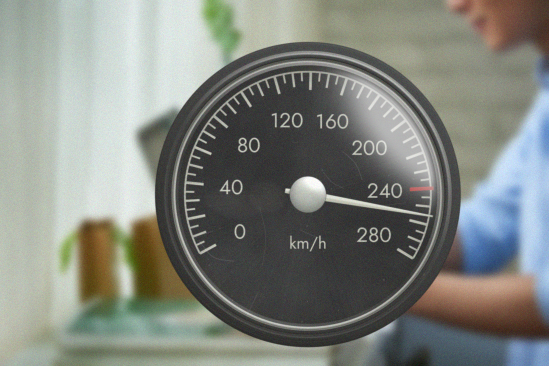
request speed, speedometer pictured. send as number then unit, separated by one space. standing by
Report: 255 km/h
